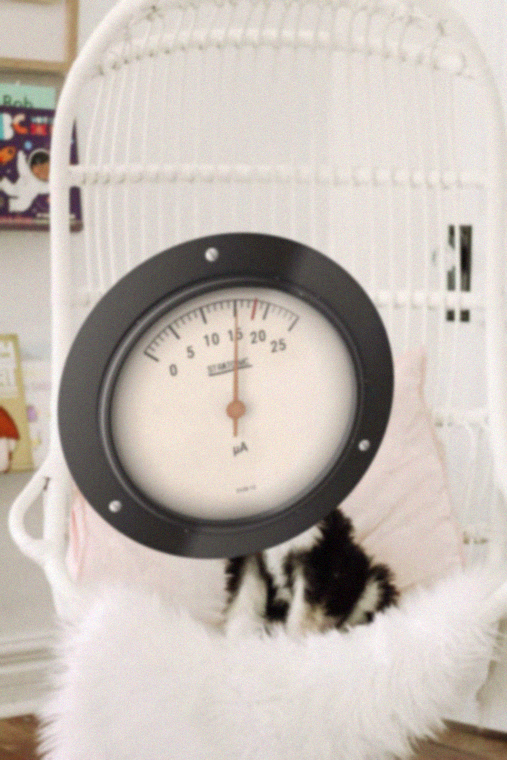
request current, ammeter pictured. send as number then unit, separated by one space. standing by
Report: 15 µA
